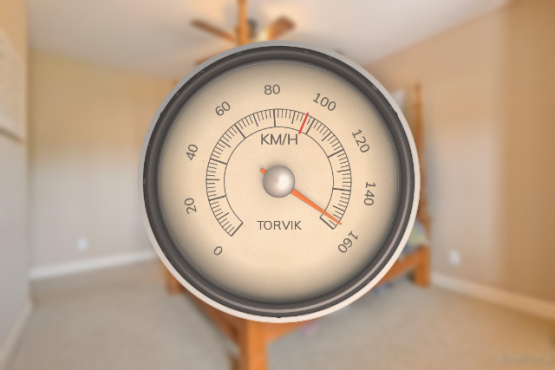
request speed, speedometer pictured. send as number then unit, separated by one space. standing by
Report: 156 km/h
